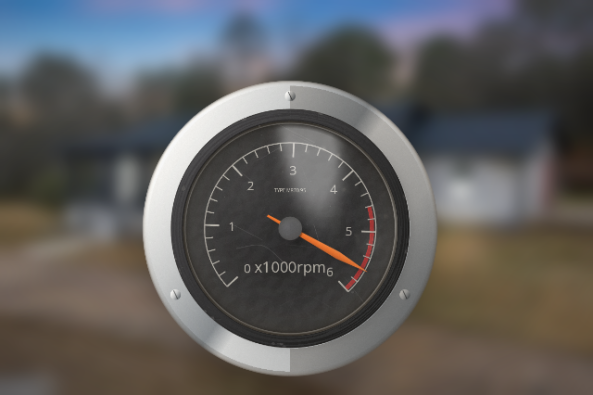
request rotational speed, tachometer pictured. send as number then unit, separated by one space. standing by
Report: 5600 rpm
